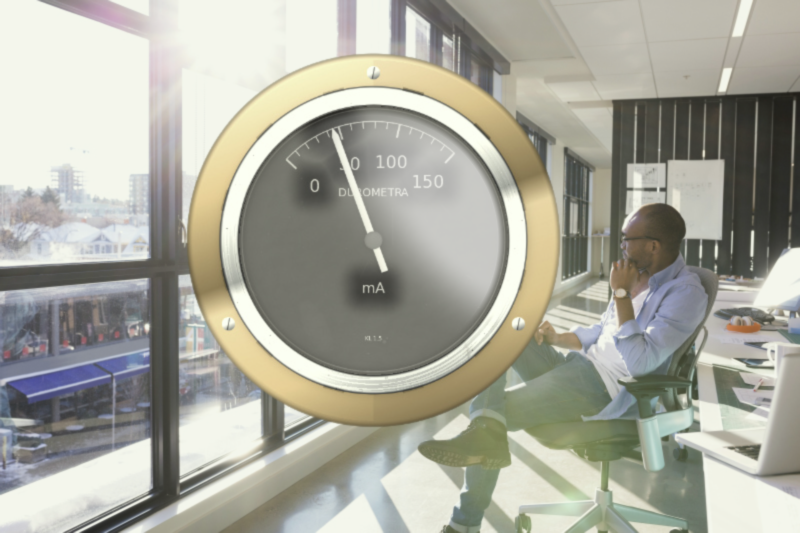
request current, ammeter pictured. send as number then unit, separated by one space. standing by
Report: 45 mA
